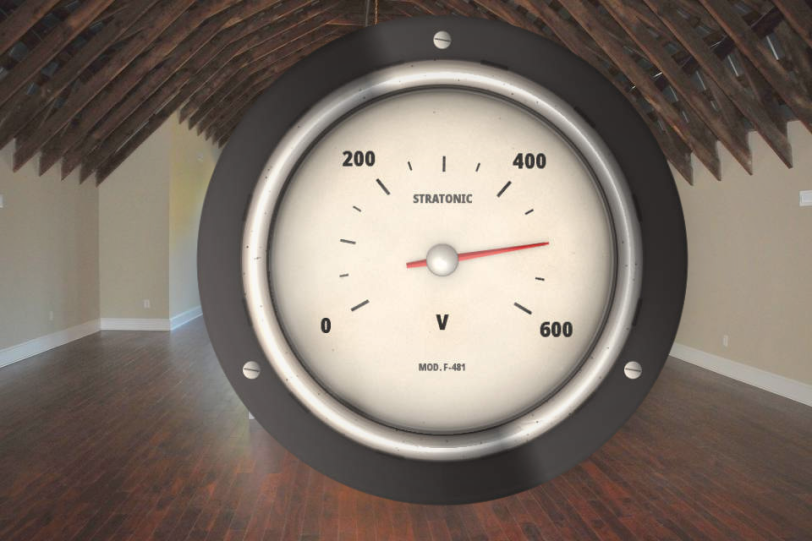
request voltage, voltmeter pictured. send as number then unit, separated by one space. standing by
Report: 500 V
